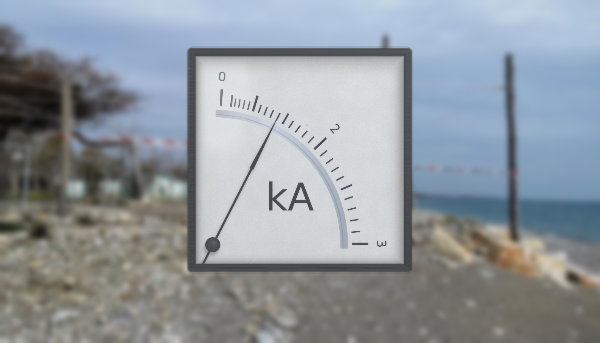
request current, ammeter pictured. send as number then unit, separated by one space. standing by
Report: 1.4 kA
